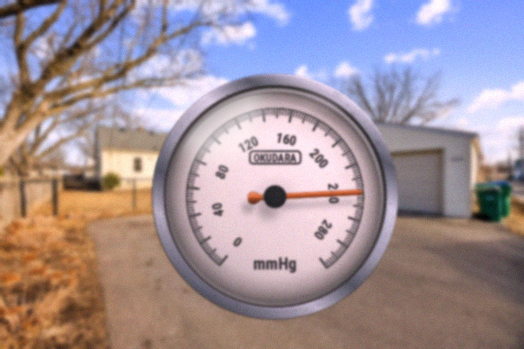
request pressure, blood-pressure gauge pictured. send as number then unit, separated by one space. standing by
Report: 240 mmHg
